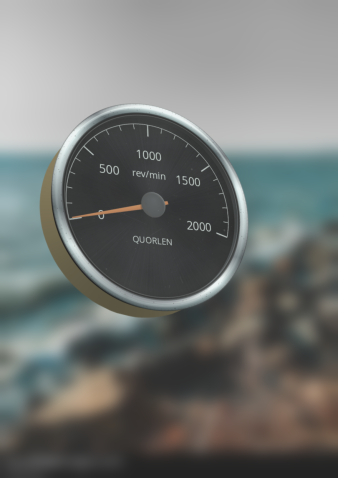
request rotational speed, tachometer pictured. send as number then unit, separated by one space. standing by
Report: 0 rpm
